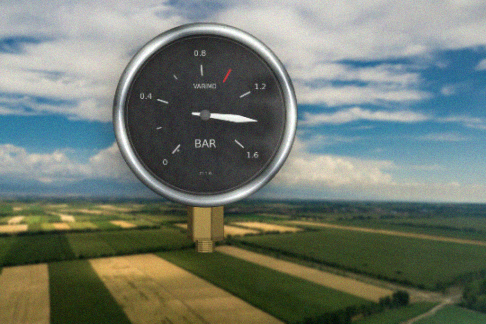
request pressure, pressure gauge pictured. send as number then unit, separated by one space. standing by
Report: 1.4 bar
